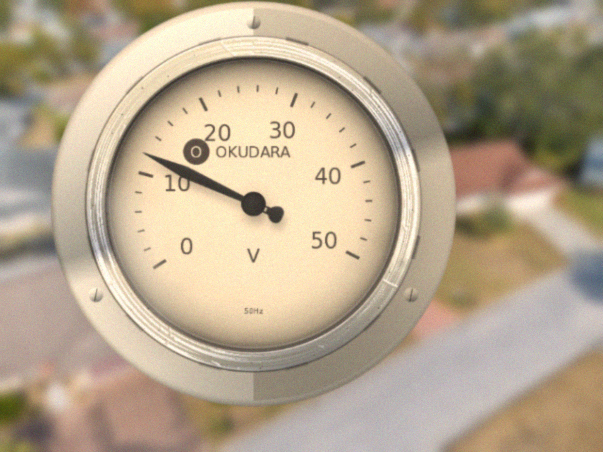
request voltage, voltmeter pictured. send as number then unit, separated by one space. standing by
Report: 12 V
